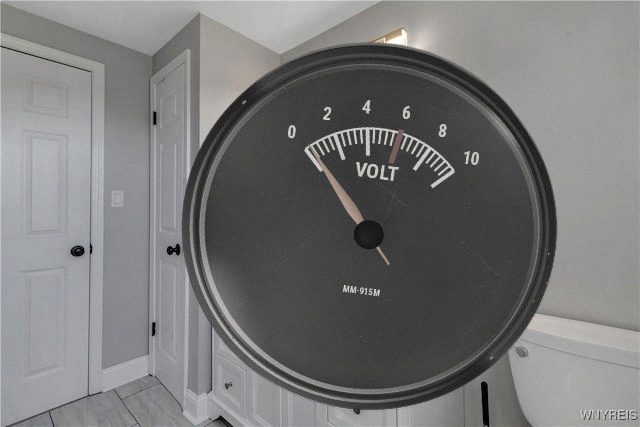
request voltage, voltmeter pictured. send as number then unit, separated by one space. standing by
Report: 0.4 V
